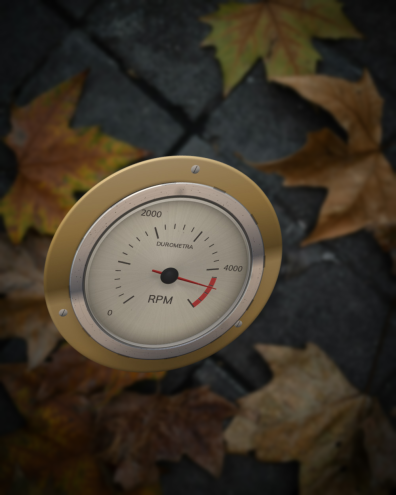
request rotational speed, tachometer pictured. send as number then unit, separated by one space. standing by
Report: 4400 rpm
